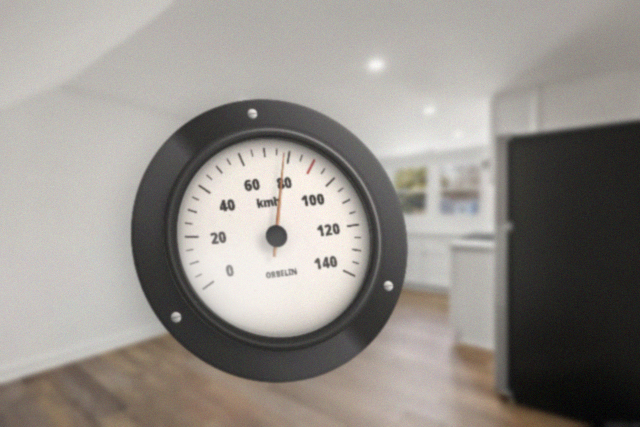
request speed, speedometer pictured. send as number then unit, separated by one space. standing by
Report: 77.5 km/h
